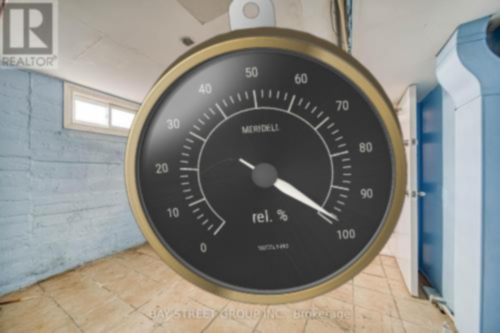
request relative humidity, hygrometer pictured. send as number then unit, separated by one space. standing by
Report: 98 %
